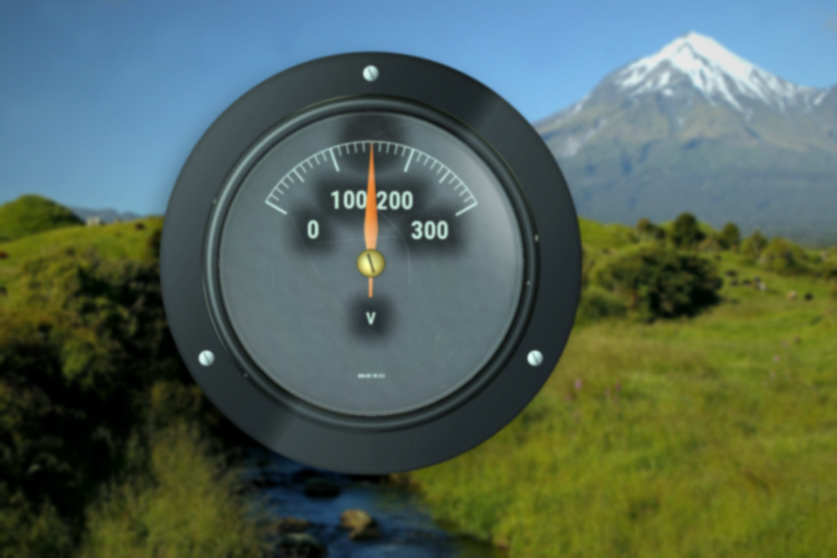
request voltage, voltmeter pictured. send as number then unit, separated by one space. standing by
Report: 150 V
